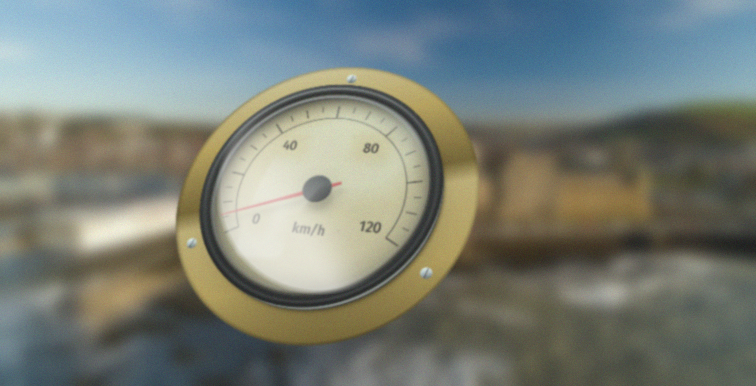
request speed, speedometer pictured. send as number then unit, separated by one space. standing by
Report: 5 km/h
